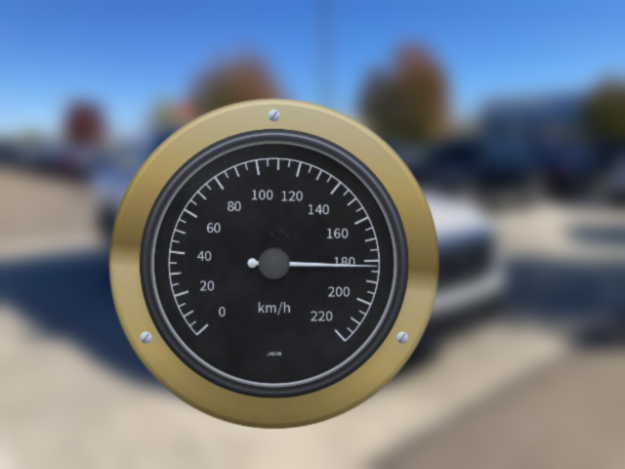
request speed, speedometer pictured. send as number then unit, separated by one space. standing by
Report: 182.5 km/h
